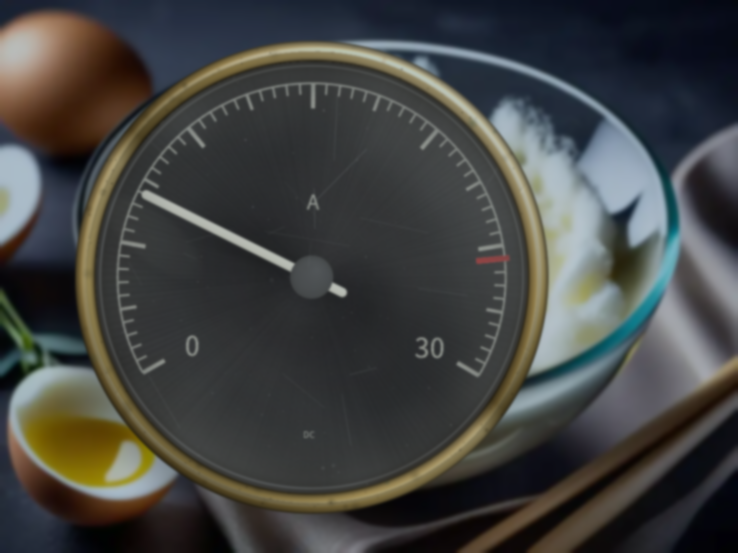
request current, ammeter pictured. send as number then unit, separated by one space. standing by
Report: 7 A
